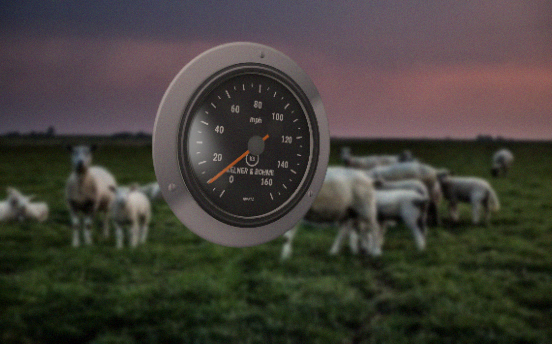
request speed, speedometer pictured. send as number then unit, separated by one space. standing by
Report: 10 mph
